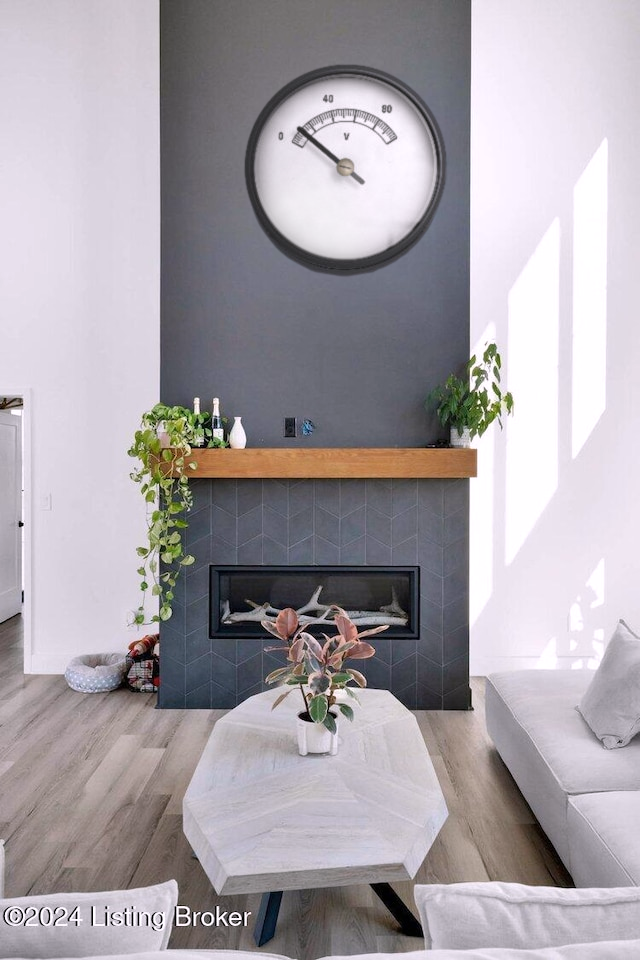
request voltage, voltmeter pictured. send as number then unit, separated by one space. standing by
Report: 10 V
